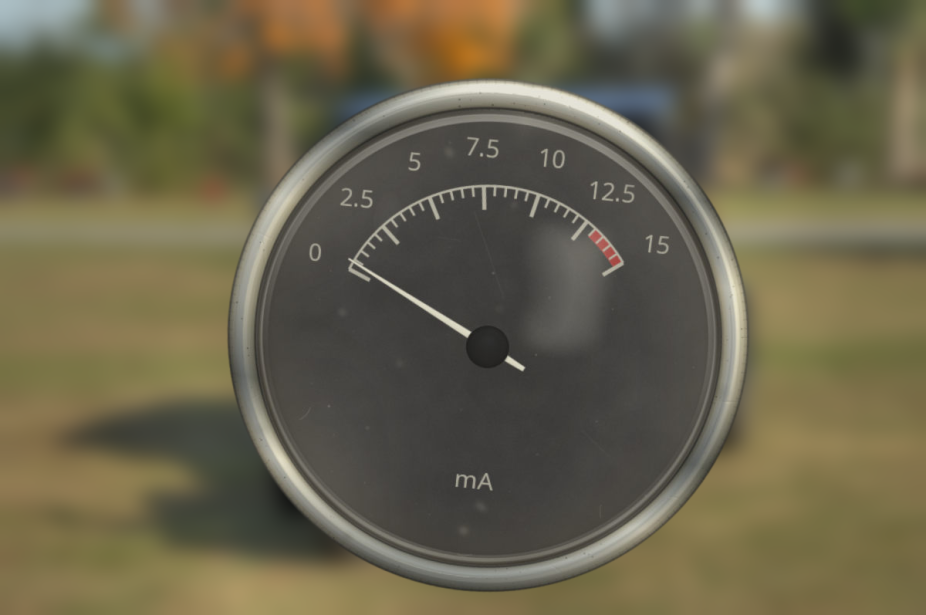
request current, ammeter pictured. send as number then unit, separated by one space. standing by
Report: 0.5 mA
